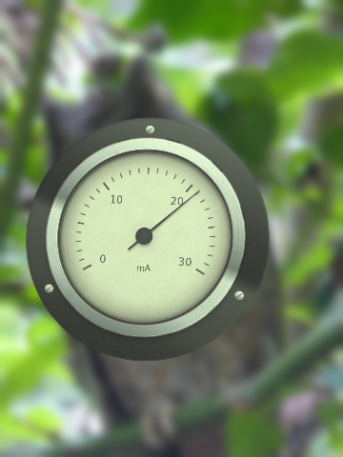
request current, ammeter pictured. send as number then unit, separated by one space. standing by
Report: 21 mA
